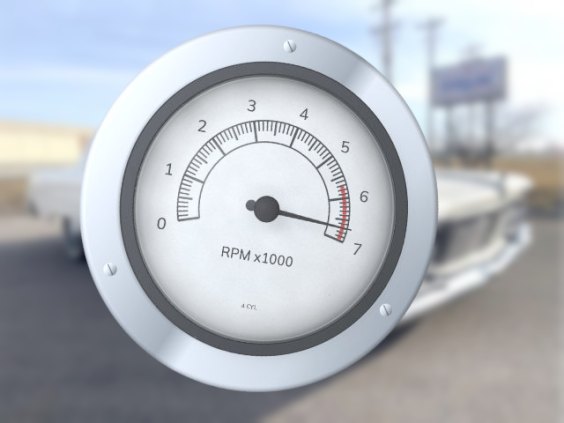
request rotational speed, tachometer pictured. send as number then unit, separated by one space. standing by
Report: 6700 rpm
